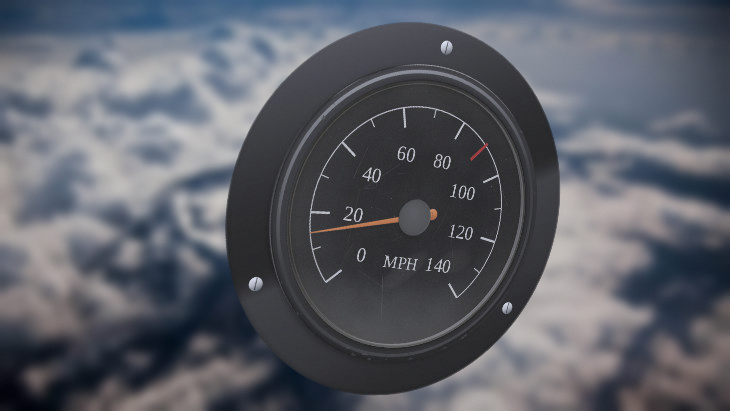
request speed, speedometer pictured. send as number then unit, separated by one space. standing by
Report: 15 mph
